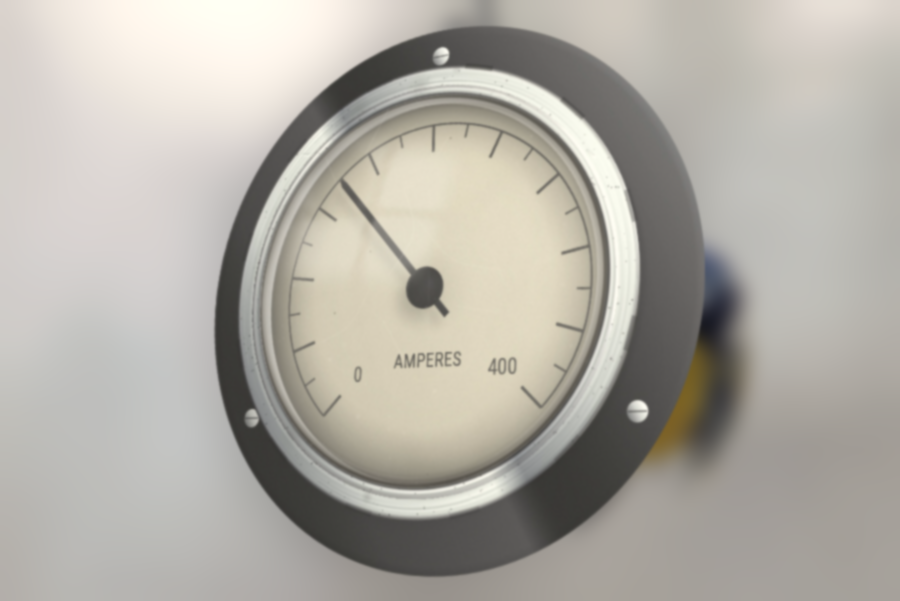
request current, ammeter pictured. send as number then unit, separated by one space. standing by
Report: 140 A
